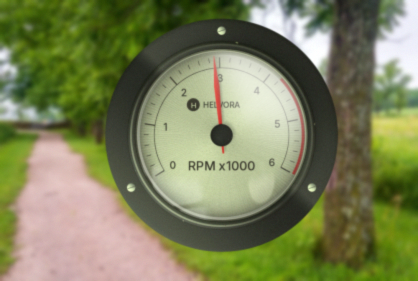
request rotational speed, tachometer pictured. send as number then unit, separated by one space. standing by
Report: 2900 rpm
